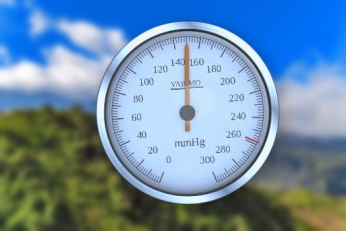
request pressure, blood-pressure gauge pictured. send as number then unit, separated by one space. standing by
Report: 150 mmHg
